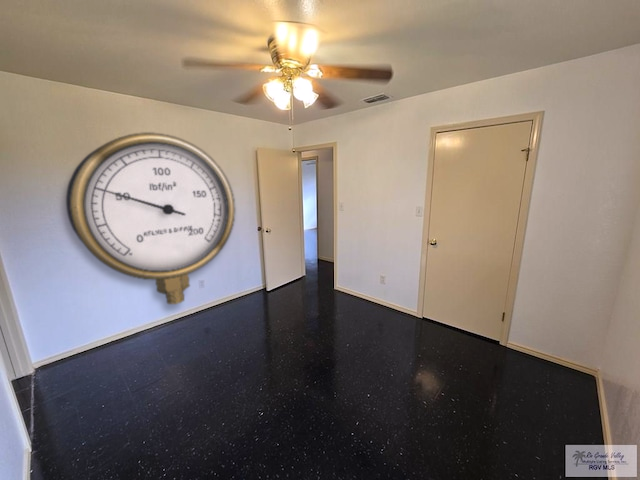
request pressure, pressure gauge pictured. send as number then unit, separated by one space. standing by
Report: 50 psi
